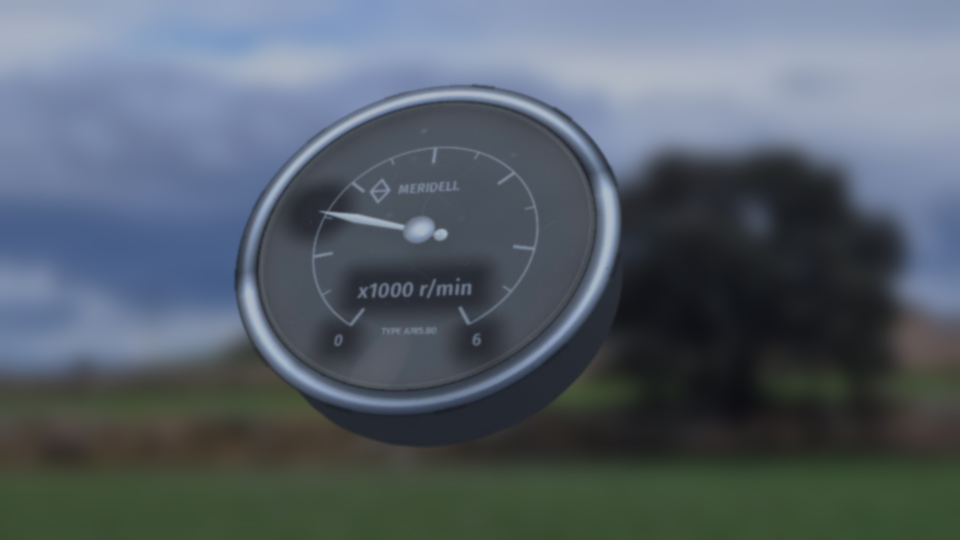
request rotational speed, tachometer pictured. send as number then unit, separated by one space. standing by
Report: 1500 rpm
